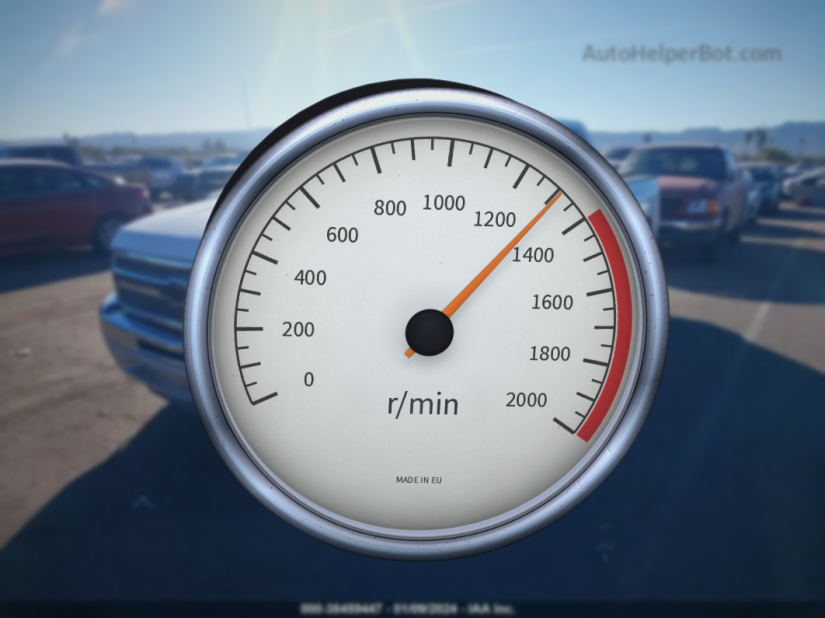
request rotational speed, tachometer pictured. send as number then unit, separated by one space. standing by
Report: 1300 rpm
